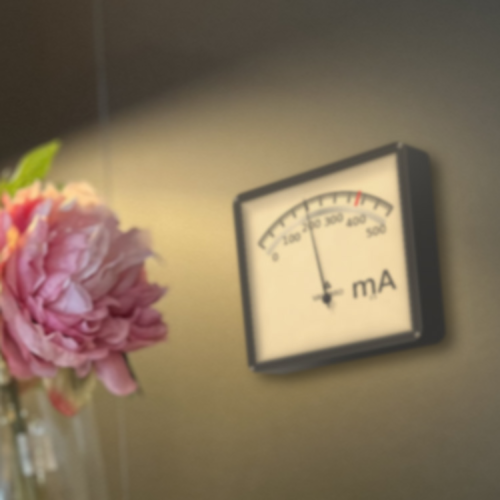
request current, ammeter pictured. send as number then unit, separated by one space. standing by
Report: 200 mA
